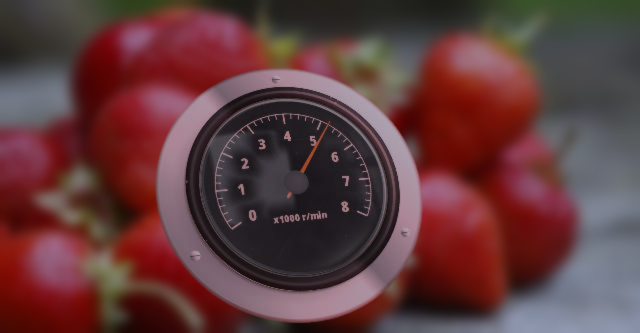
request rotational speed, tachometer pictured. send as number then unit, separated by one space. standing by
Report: 5200 rpm
